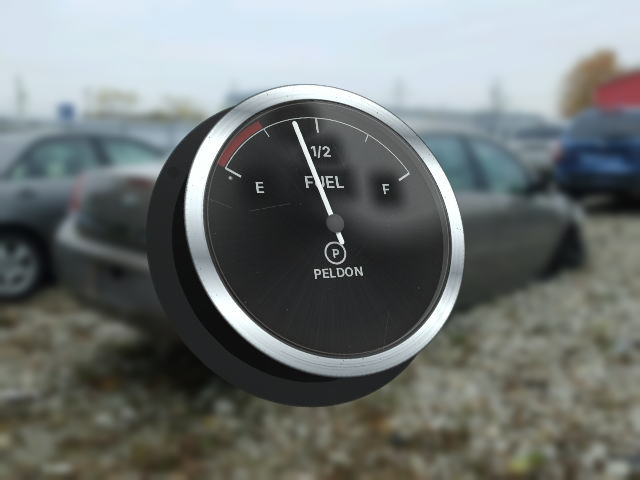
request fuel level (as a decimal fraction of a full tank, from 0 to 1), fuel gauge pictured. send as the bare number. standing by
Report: 0.375
